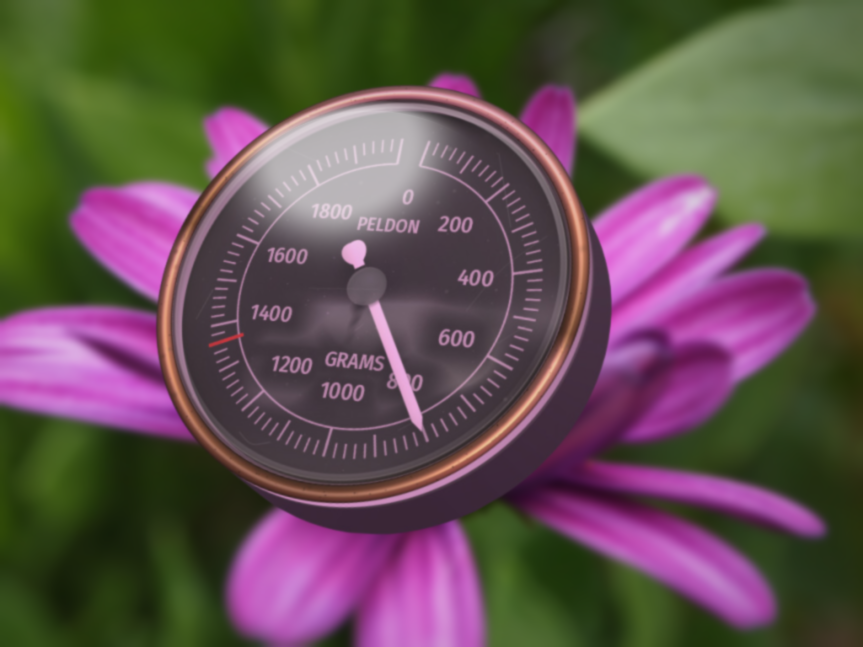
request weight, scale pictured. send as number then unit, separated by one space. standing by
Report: 800 g
